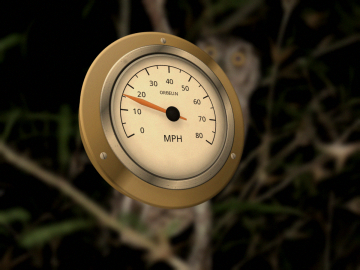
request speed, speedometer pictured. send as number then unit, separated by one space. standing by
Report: 15 mph
